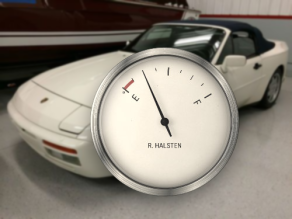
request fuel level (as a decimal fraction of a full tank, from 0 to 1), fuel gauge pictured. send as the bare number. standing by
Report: 0.25
